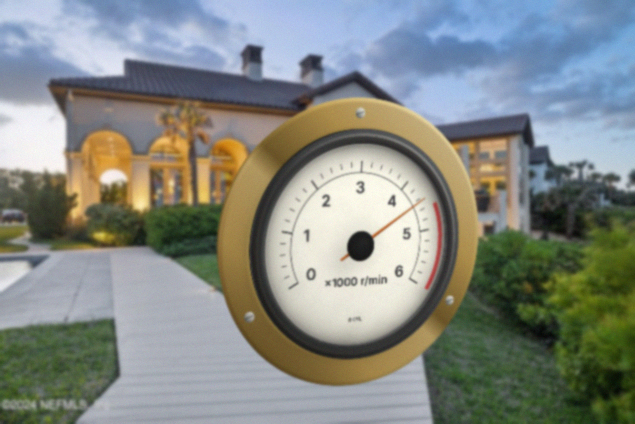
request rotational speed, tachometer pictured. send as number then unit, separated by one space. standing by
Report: 4400 rpm
